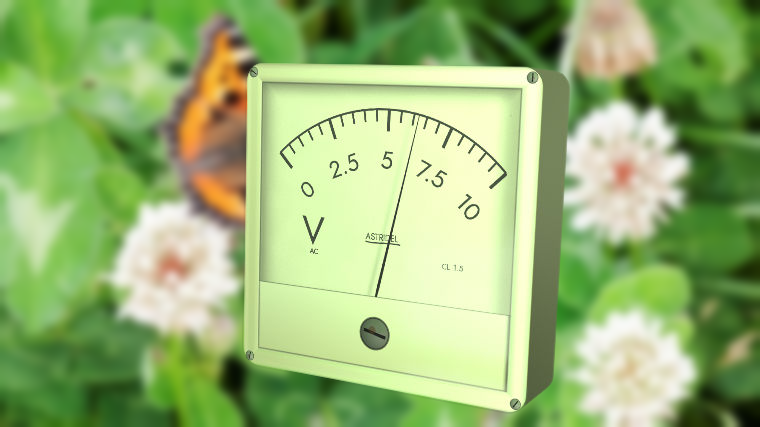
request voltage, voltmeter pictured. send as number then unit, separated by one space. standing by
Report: 6.25 V
